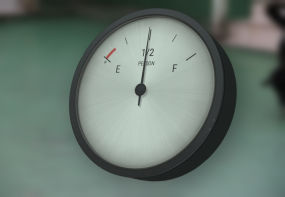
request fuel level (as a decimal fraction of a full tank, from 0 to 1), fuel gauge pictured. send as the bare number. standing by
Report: 0.5
